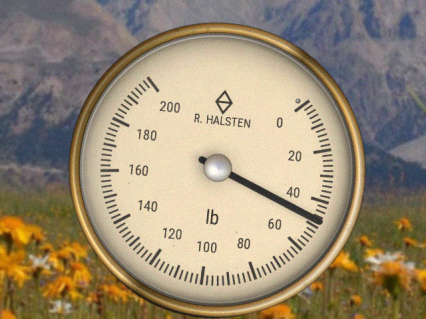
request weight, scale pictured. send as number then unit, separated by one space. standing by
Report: 48 lb
